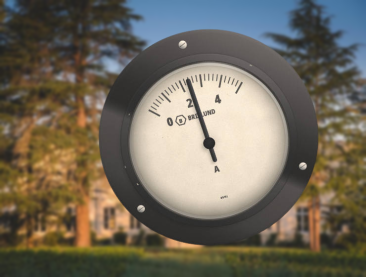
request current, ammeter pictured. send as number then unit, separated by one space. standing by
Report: 2.4 A
